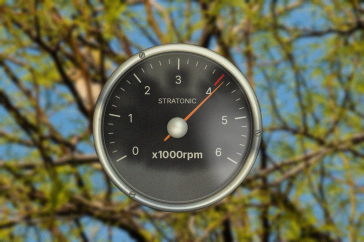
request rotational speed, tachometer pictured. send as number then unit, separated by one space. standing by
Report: 4100 rpm
